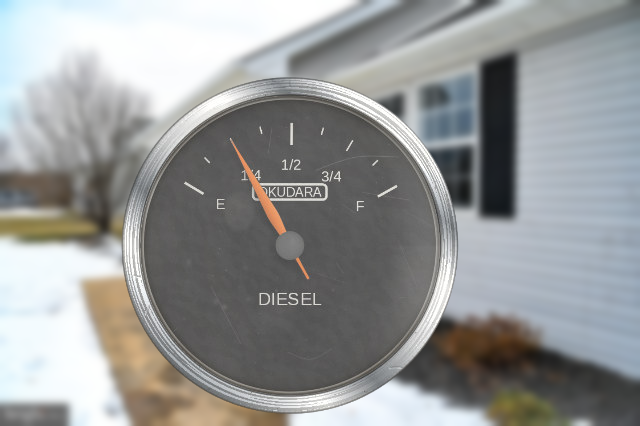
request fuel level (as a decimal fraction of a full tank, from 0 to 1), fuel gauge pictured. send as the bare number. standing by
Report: 0.25
